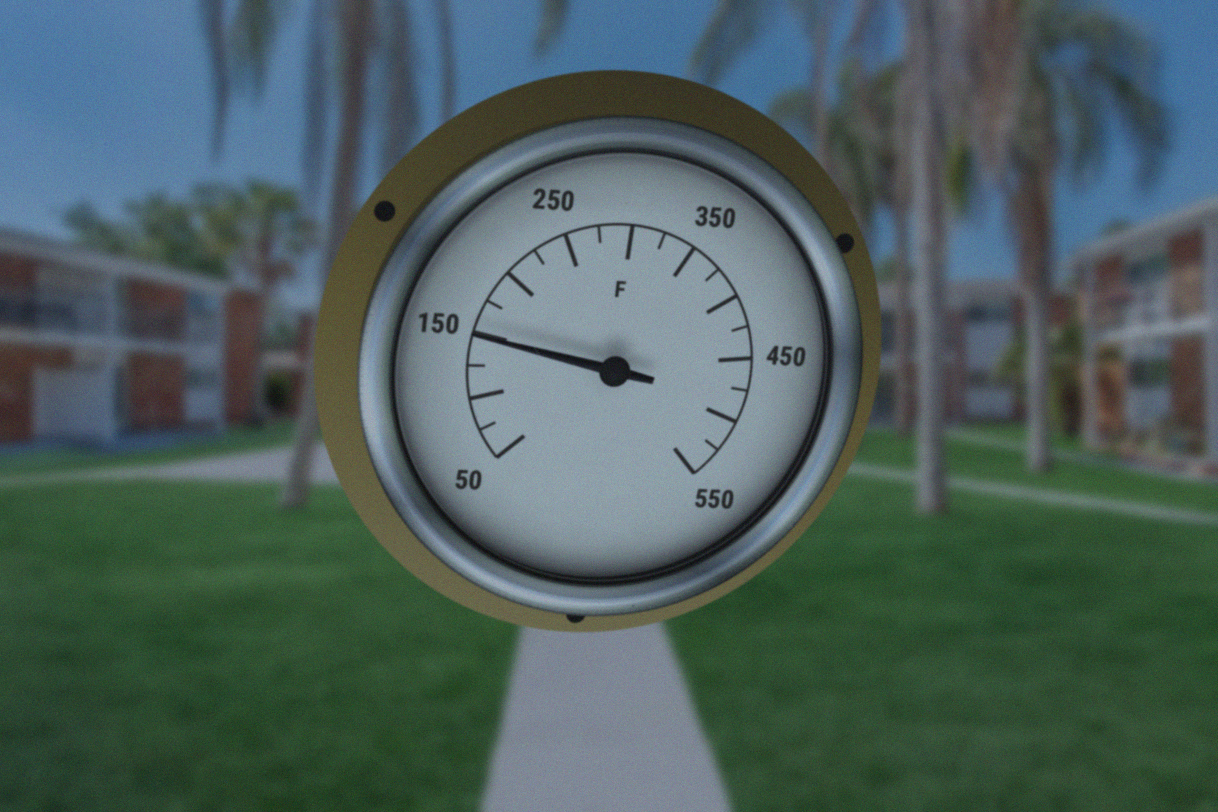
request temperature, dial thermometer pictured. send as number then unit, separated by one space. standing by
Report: 150 °F
